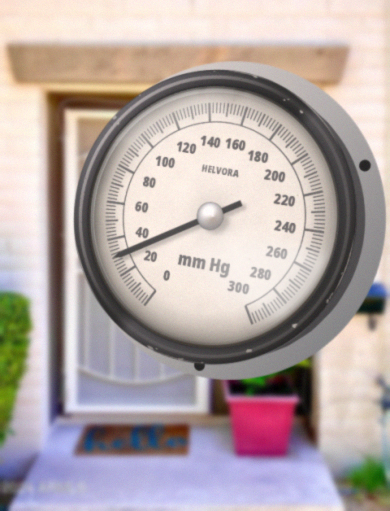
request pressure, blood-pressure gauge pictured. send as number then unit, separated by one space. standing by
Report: 30 mmHg
